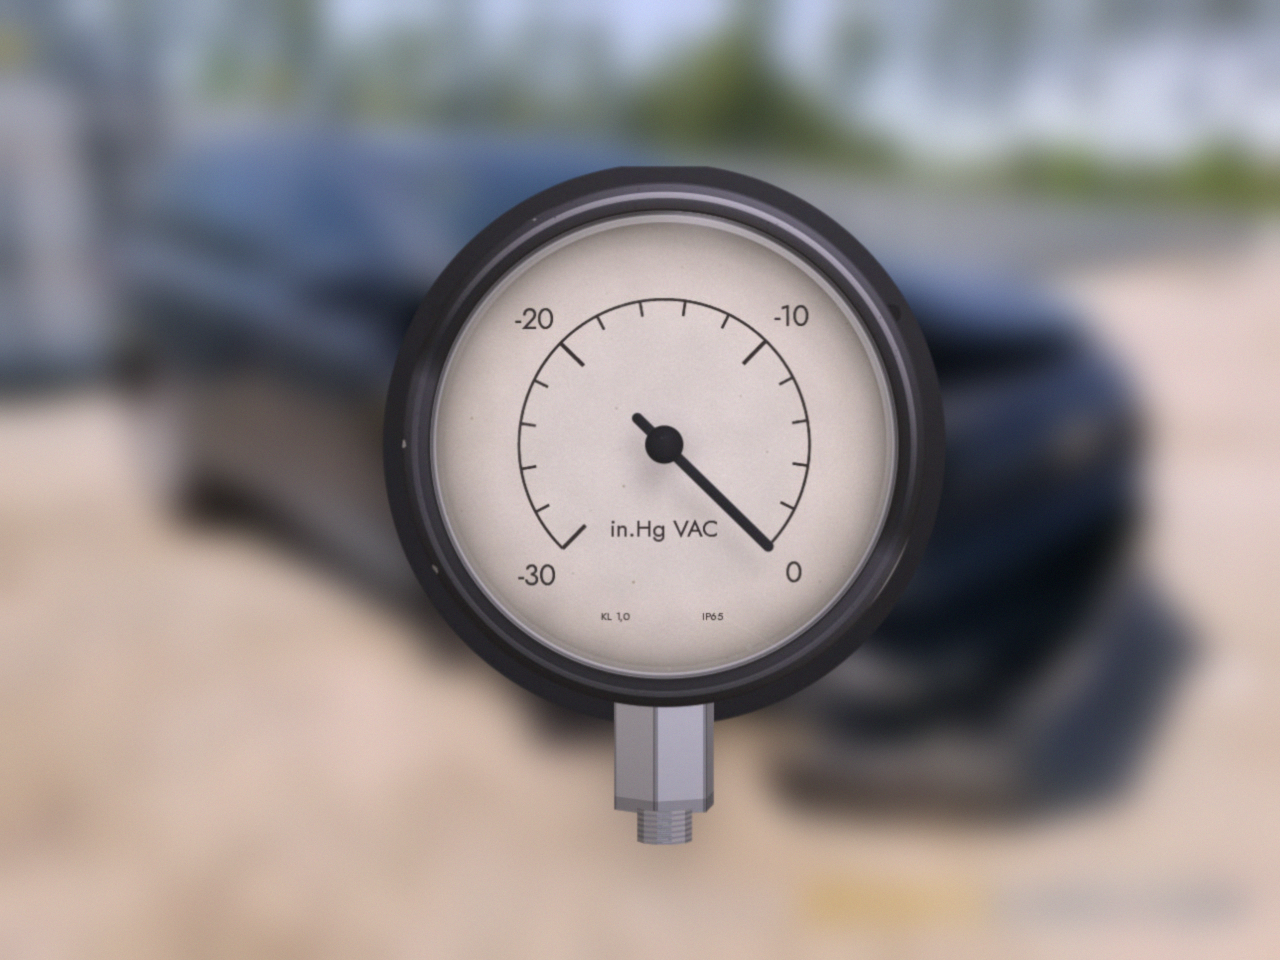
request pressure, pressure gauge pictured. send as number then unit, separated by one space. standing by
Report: 0 inHg
